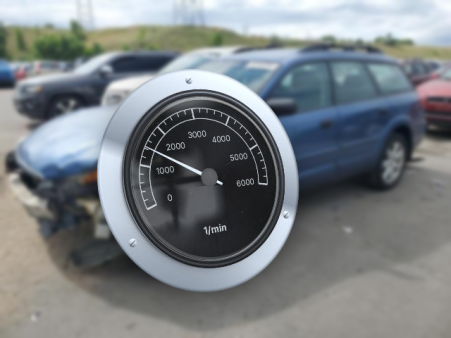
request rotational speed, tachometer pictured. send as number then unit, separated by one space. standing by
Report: 1400 rpm
